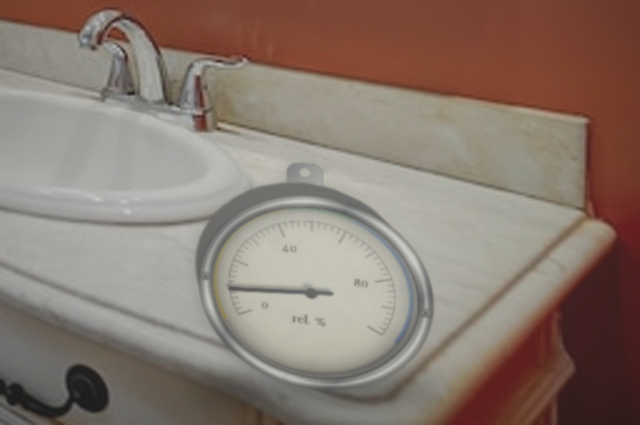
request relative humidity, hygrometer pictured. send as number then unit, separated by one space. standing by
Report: 10 %
